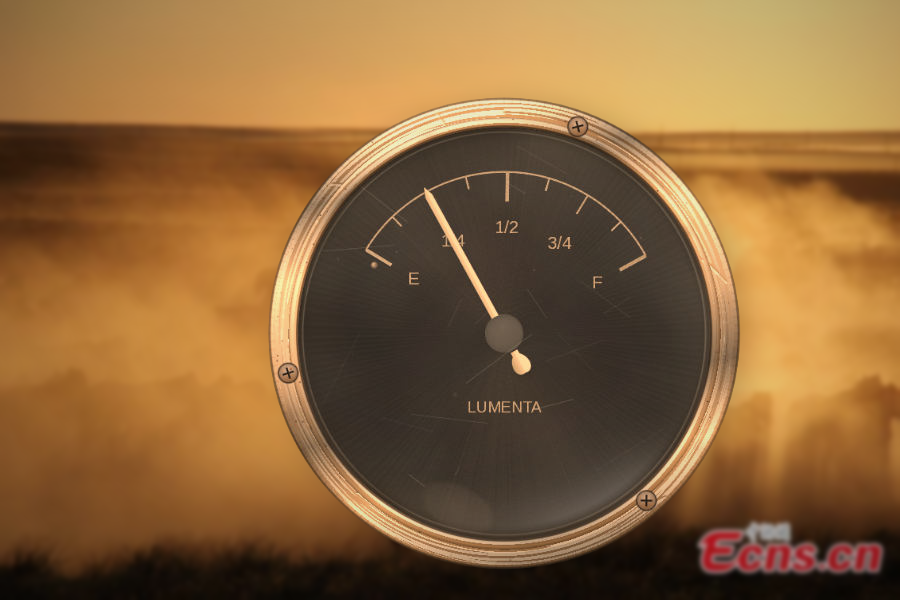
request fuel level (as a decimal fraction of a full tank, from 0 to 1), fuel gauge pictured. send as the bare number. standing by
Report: 0.25
